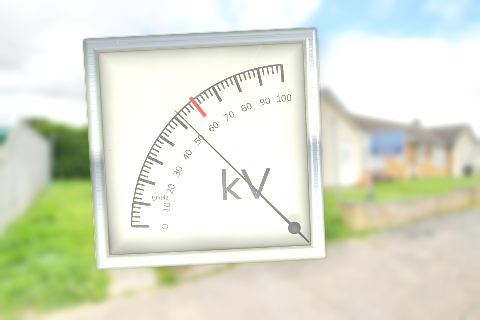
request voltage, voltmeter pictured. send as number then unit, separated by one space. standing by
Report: 52 kV
